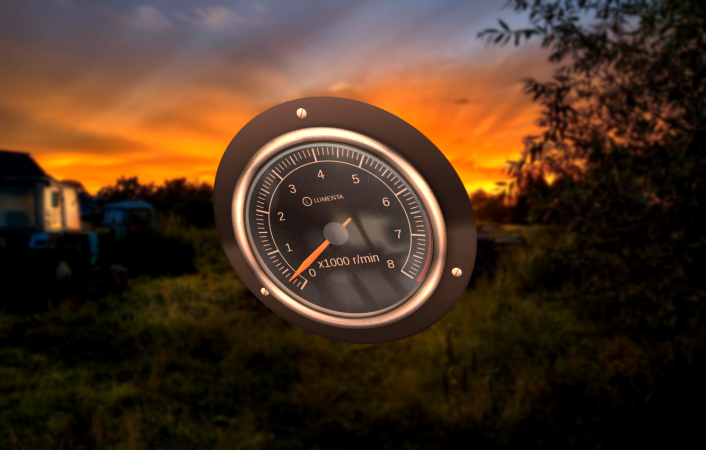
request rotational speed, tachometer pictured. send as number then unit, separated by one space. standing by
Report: 300 rpm
